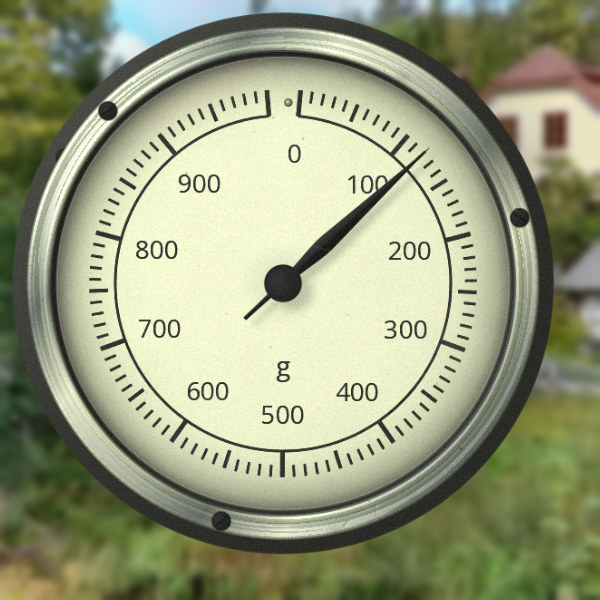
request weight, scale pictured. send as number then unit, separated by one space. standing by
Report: 120 g
